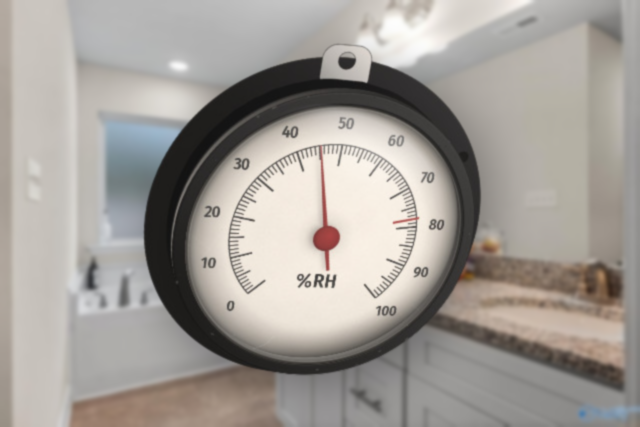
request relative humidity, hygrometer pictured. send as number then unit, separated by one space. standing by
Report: 45 %
